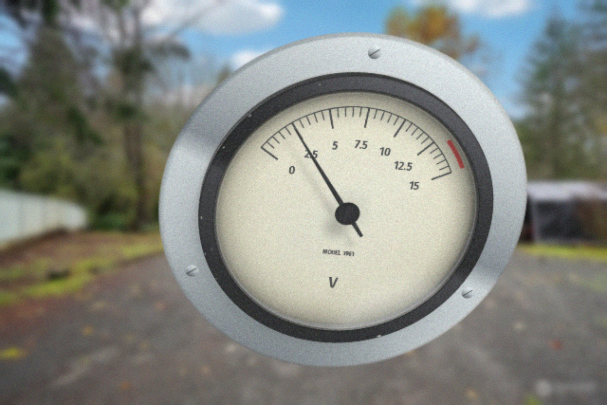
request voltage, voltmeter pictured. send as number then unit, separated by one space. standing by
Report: 2.5 V
